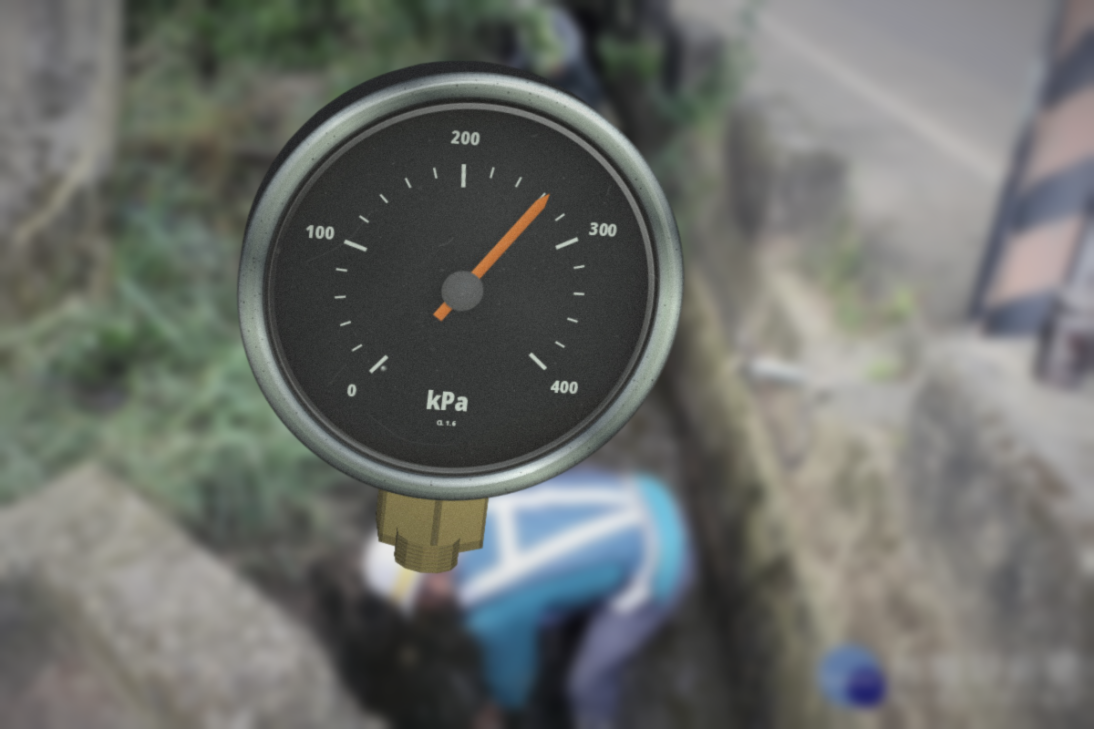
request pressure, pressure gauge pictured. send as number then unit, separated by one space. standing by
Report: 260 kPa
